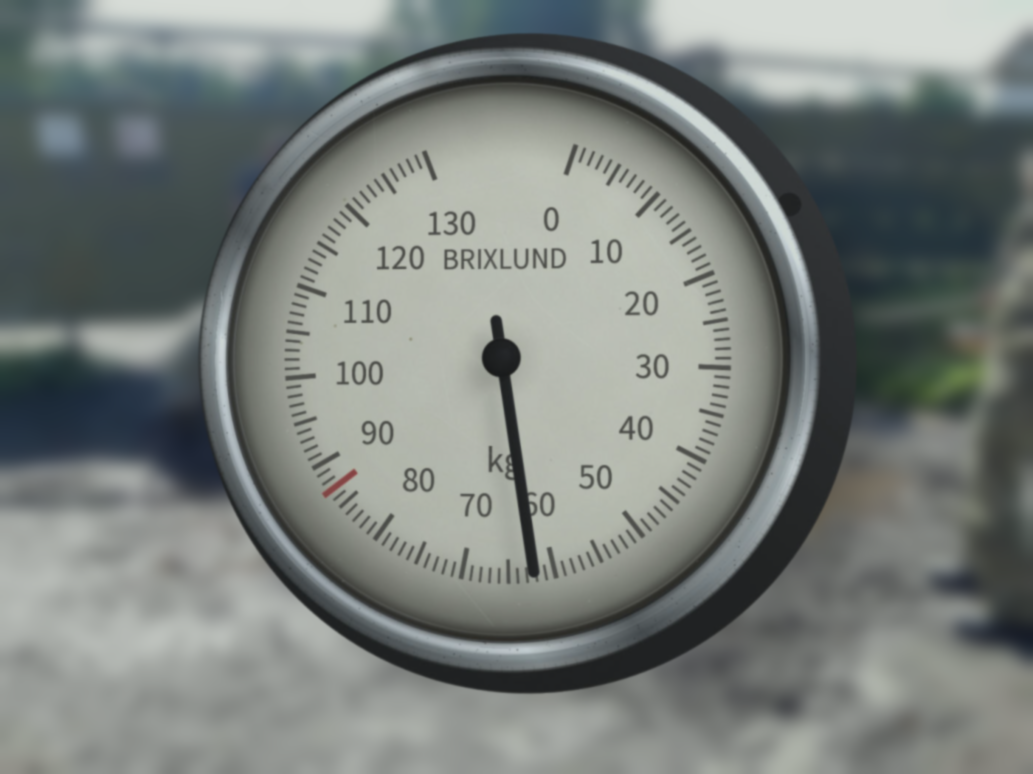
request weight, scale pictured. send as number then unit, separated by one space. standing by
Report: 62 kg
